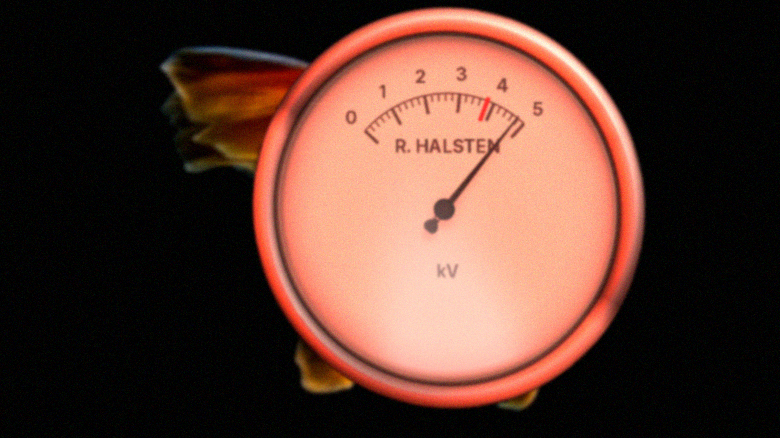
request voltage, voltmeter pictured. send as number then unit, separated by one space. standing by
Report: 4.8 kV
